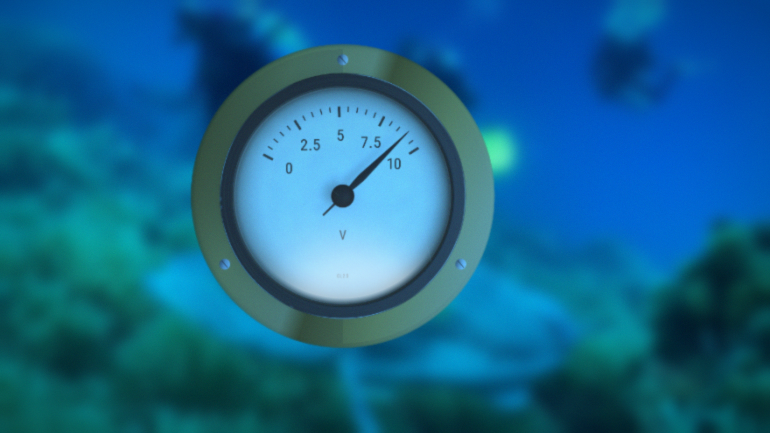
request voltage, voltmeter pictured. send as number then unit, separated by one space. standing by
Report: 9 V
